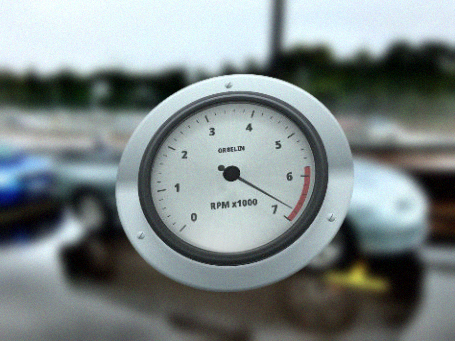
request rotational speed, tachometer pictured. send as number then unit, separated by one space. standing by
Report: 6800 rpm
